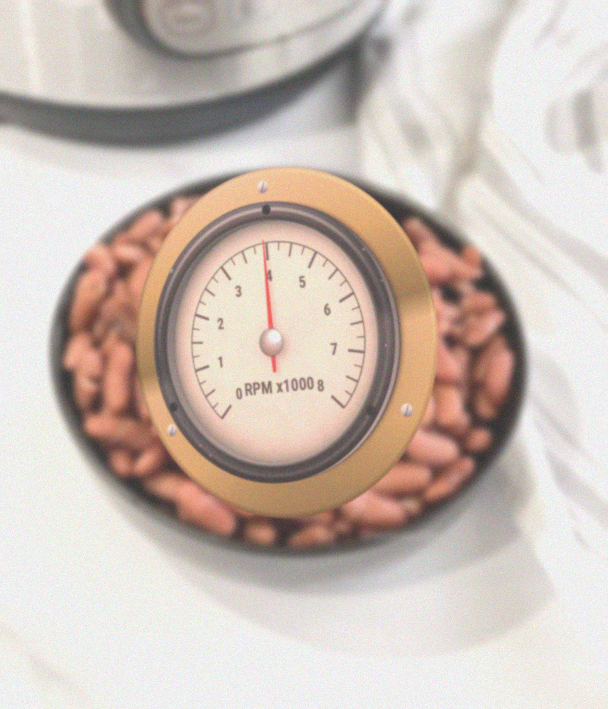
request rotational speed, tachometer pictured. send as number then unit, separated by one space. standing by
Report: 4000 rpm
